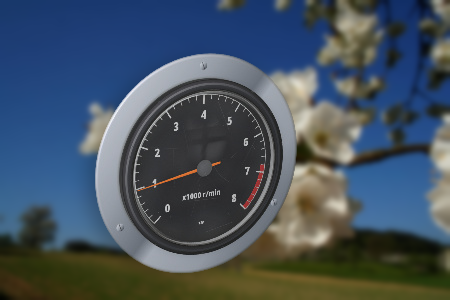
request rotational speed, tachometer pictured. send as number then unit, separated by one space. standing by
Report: 1000 rpm
